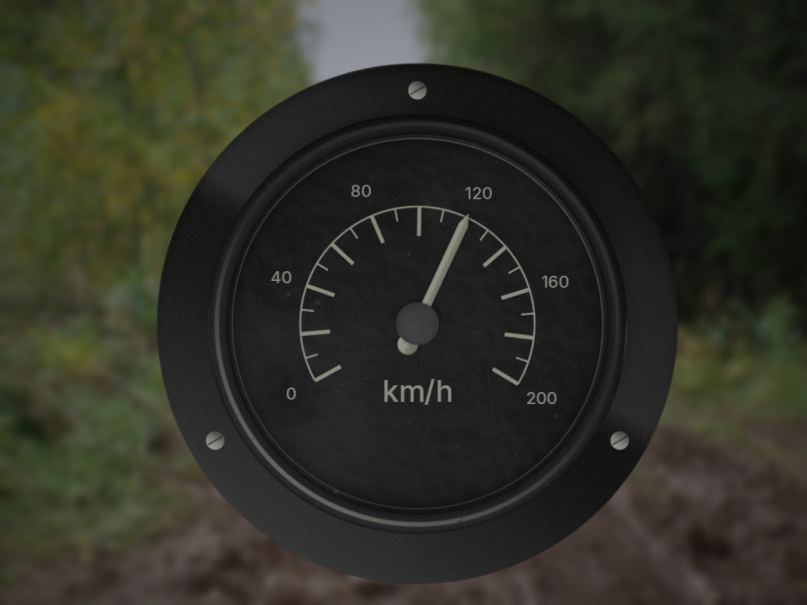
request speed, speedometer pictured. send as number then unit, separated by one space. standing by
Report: 120 km/h
